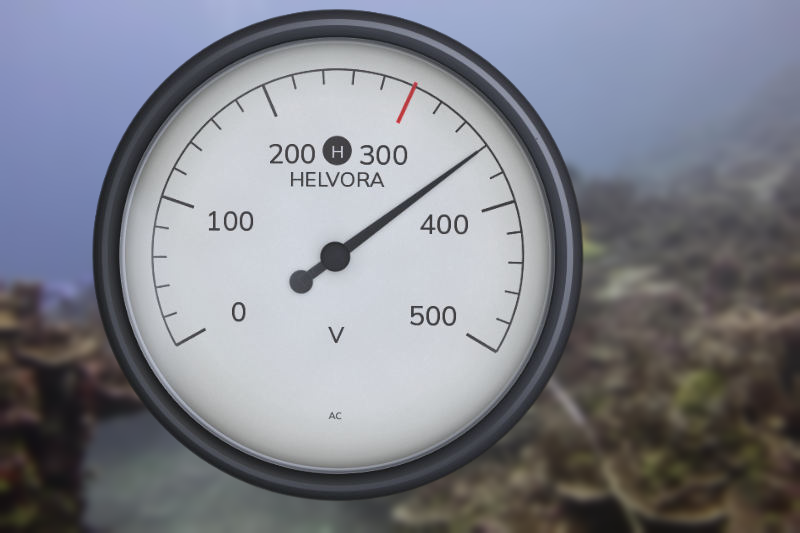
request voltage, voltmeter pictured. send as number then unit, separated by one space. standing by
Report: 360 V
